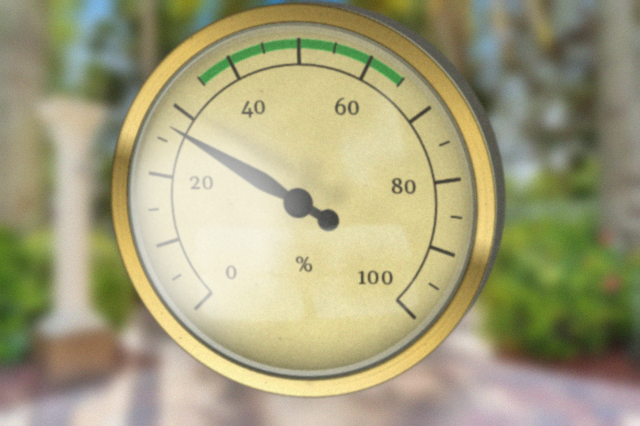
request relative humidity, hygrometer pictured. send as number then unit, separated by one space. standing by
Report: 27.5 %
